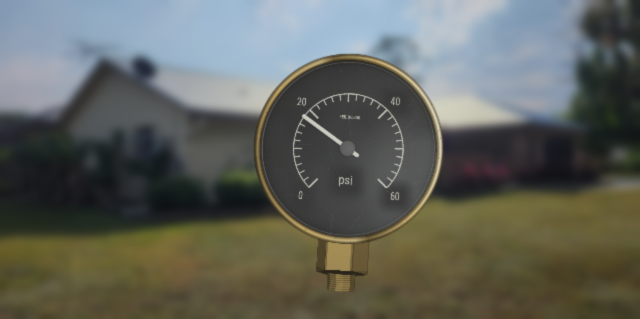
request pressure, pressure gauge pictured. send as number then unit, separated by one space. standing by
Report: 18 psi
